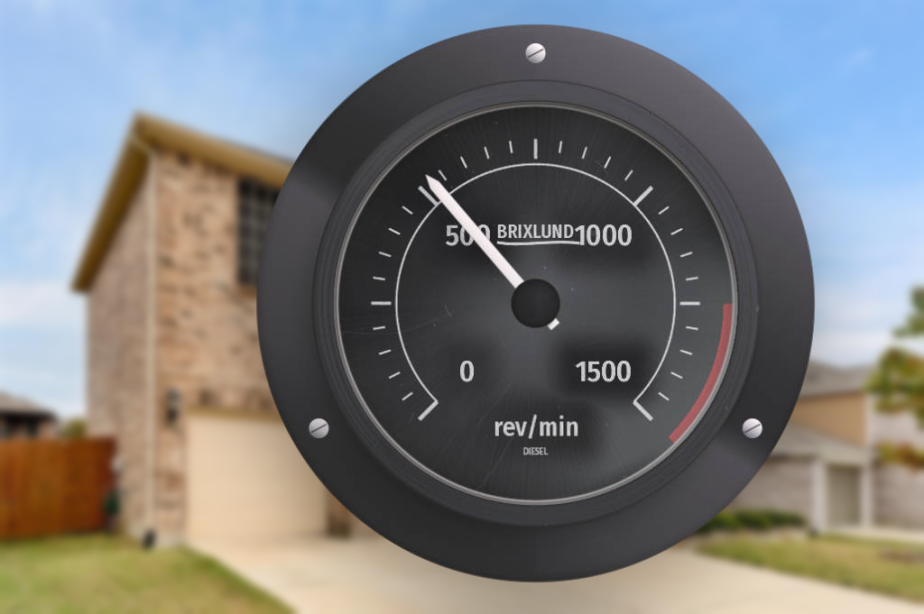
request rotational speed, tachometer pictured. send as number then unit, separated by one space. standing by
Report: 525 rpm
